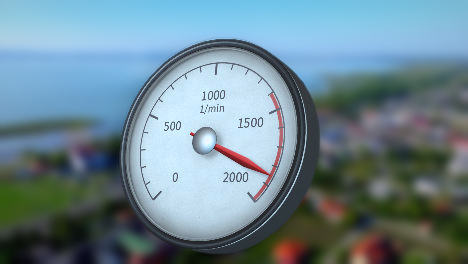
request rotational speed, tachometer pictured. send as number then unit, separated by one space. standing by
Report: 1850 rpm
